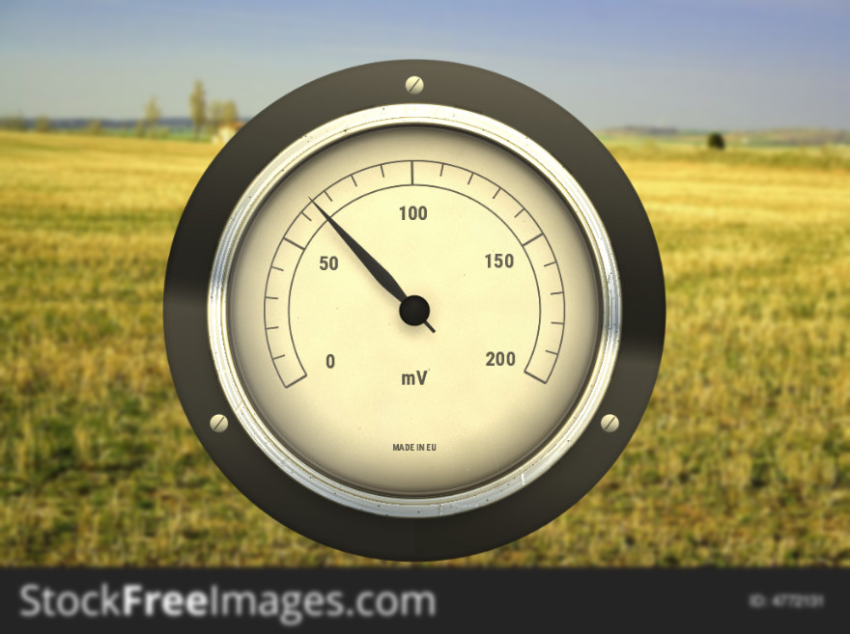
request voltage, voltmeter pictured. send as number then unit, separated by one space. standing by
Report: 65 mV
